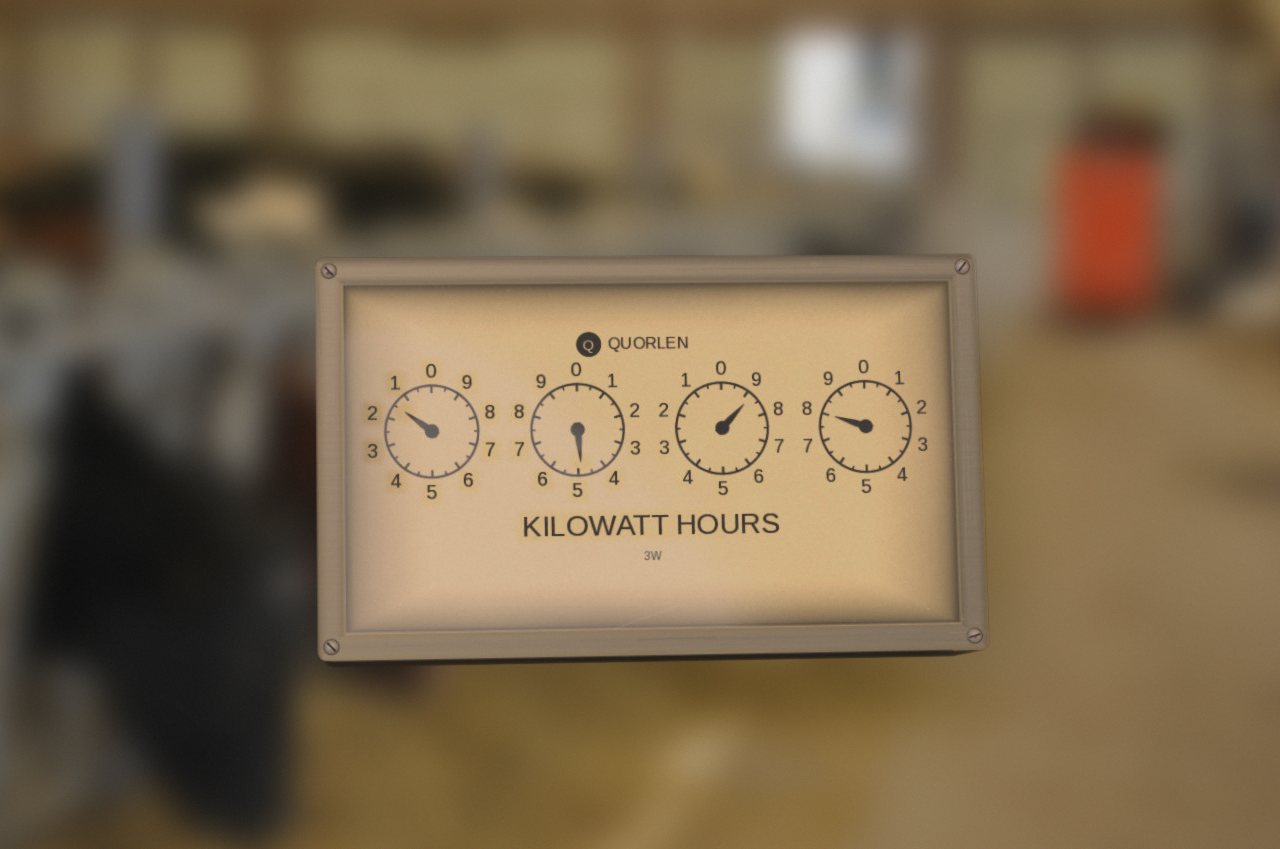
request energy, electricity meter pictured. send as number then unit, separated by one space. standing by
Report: 1488 kWh
